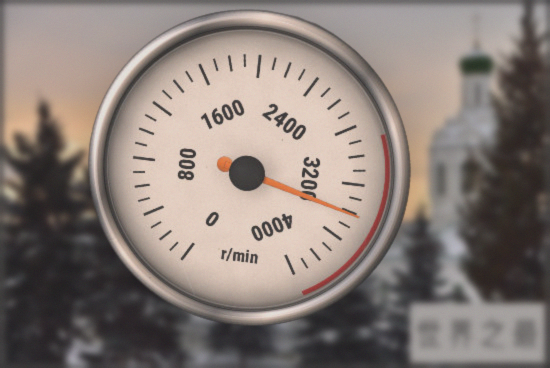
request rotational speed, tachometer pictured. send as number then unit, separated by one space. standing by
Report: 3400 rpm
